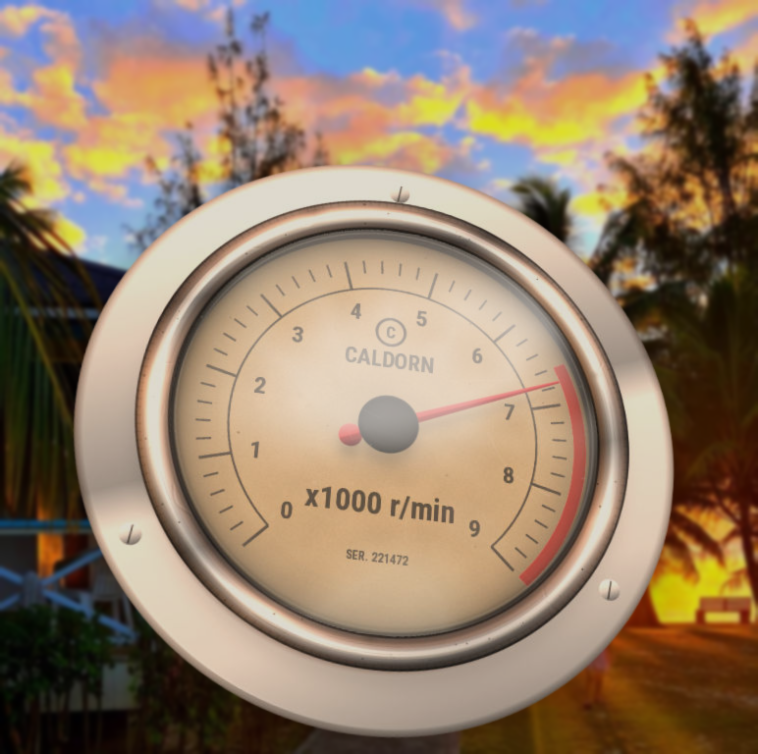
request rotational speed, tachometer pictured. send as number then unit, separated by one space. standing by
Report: 6800 rpm
